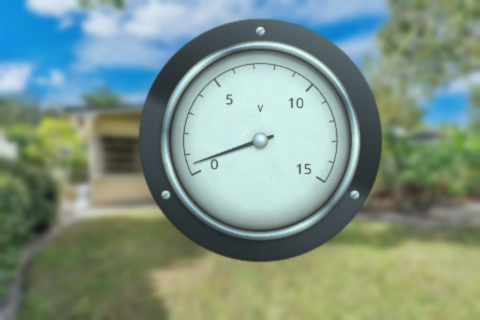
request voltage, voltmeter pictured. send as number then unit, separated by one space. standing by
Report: 0.5 V
